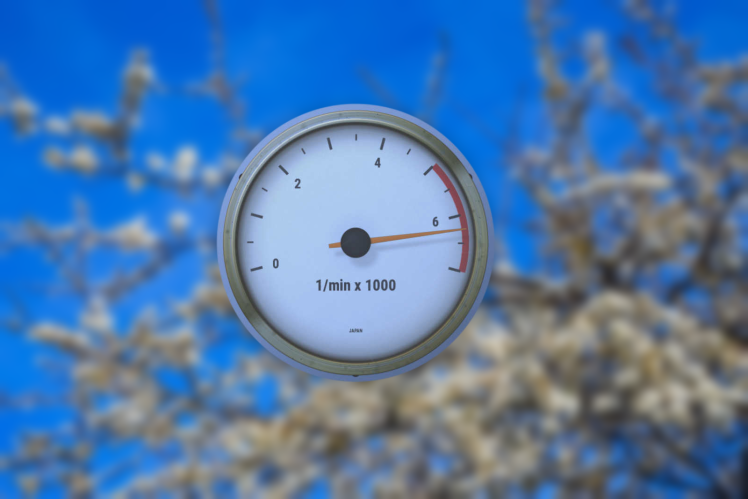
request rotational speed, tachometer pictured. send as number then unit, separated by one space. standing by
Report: 6250 rpm
